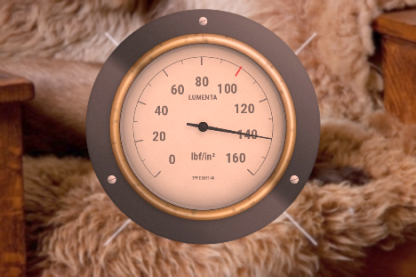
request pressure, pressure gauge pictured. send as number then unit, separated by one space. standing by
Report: 140 psi
